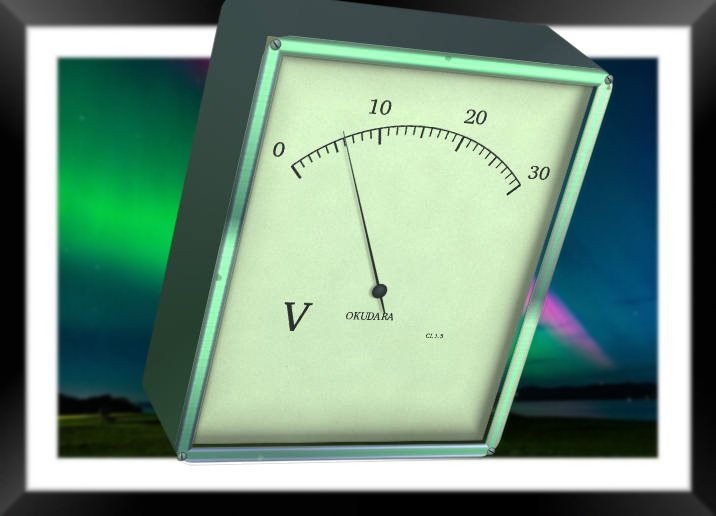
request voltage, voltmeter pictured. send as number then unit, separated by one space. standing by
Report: 6 V
